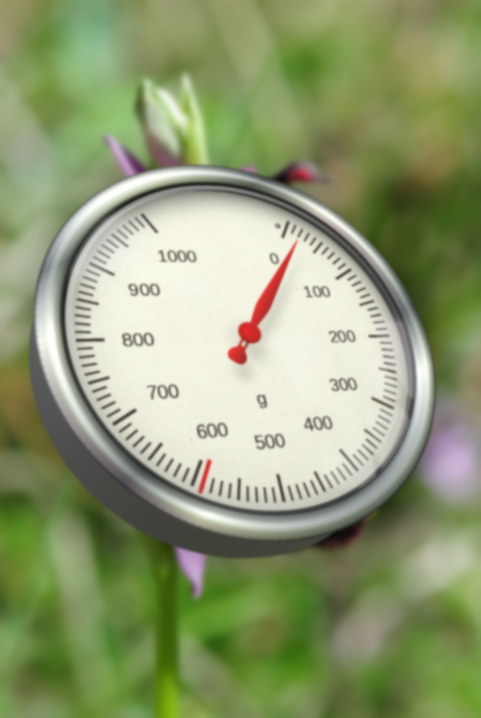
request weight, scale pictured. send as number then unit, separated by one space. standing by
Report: 20 g
